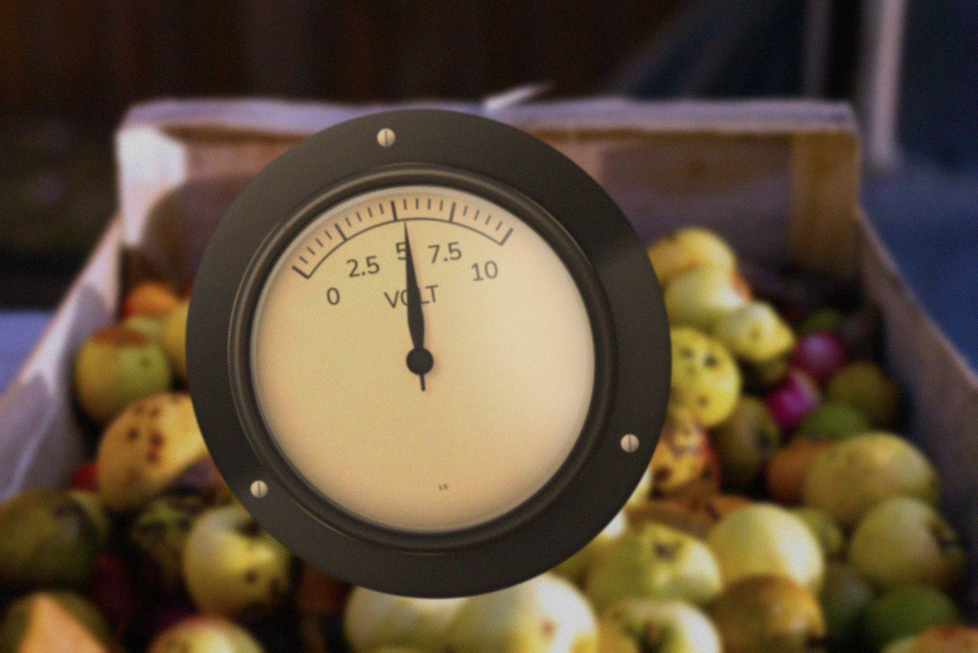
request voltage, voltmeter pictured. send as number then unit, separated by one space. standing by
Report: 5.5 V
